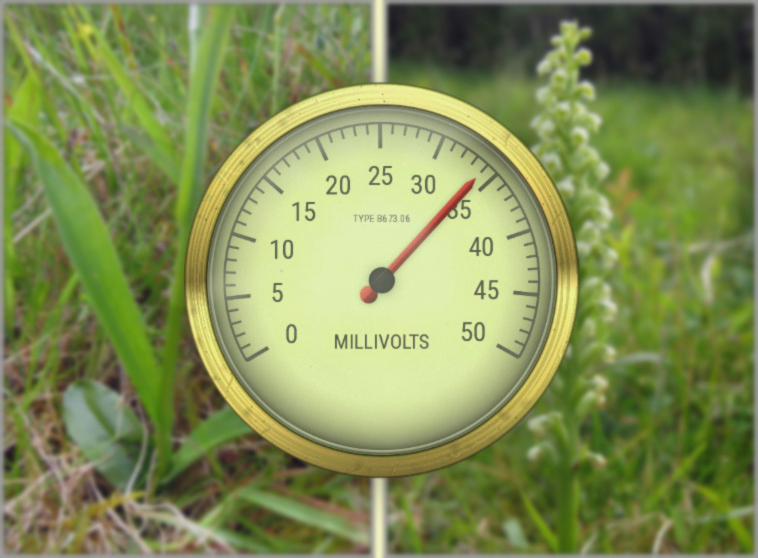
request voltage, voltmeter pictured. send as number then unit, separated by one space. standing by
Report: 34 mV
